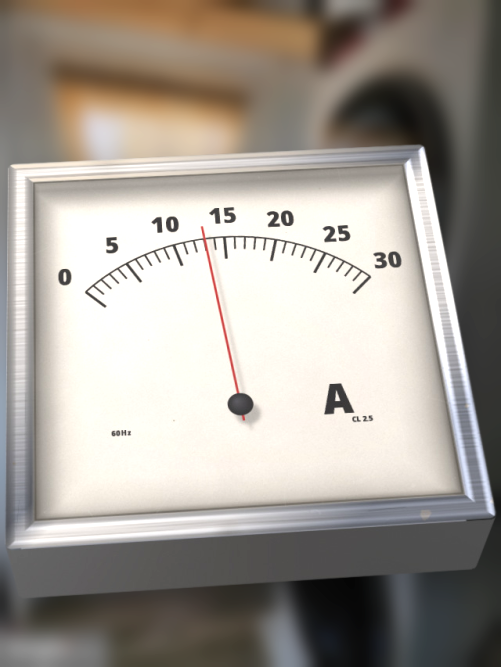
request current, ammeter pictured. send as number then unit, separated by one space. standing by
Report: 13 A
